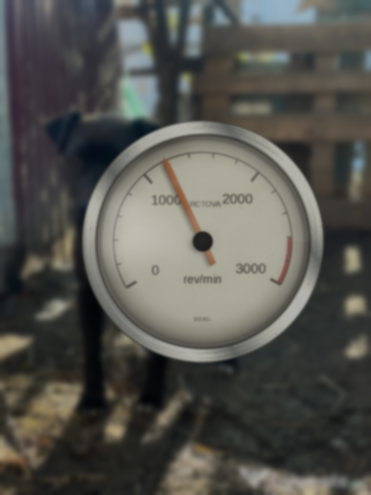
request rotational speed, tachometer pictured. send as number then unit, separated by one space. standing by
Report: 1200 rpm
